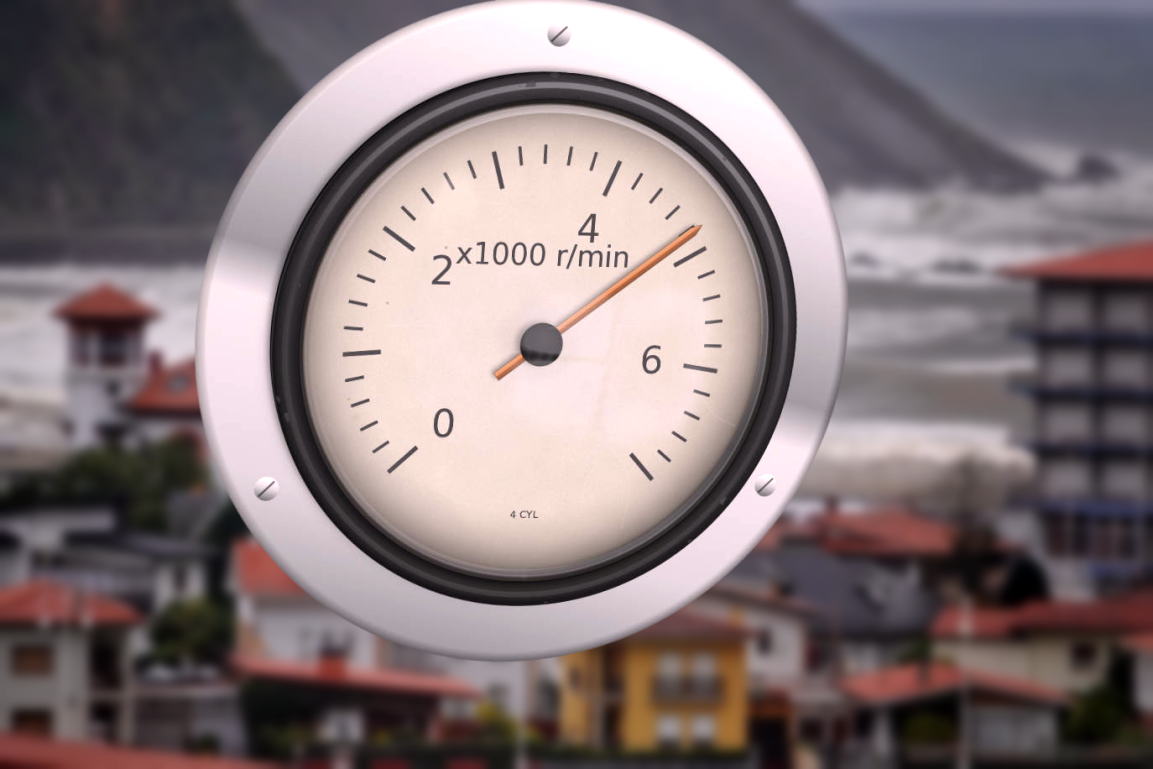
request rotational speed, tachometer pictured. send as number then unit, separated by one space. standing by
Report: 4800 rpm
